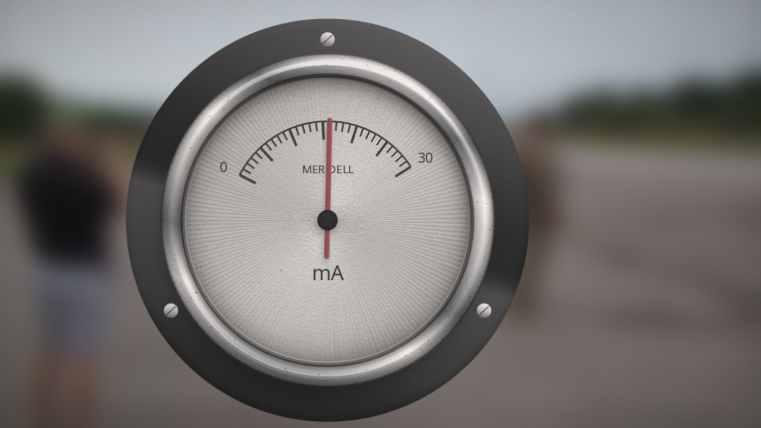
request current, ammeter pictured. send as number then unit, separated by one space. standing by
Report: 16 mA
